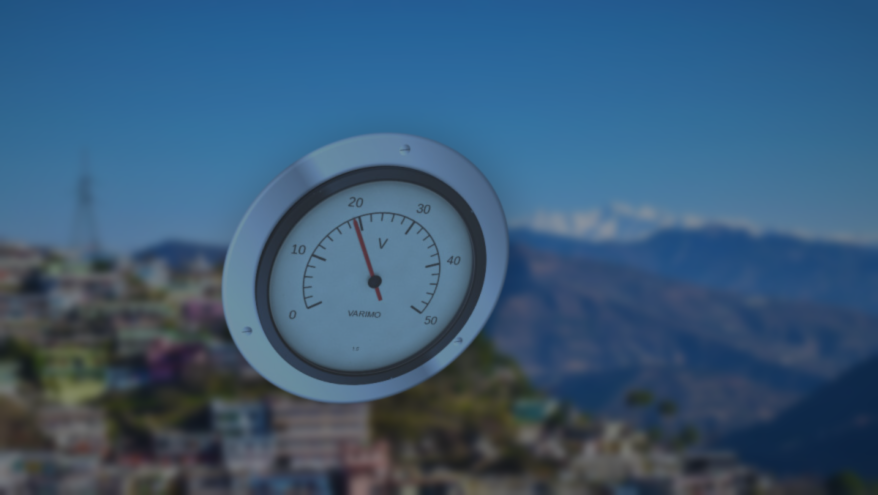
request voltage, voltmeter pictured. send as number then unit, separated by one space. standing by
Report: 19 V
